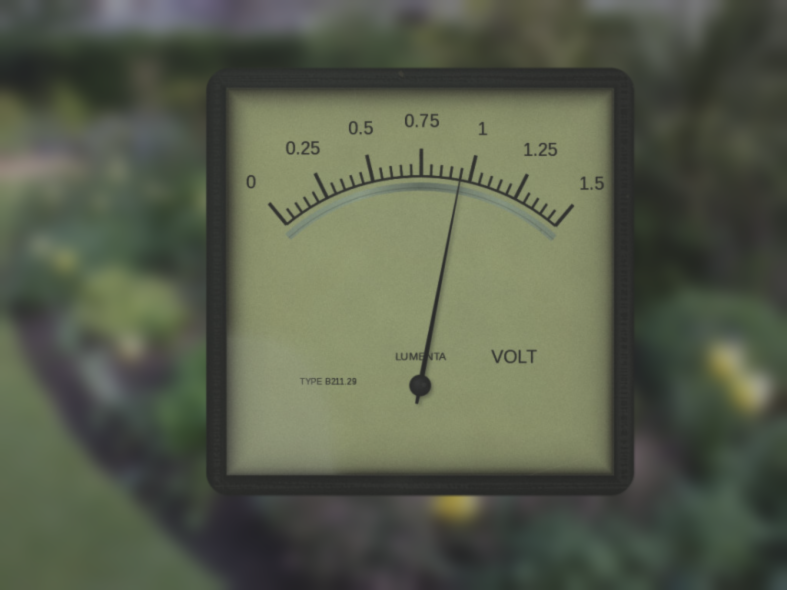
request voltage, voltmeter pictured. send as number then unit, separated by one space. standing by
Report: 0.95 V
